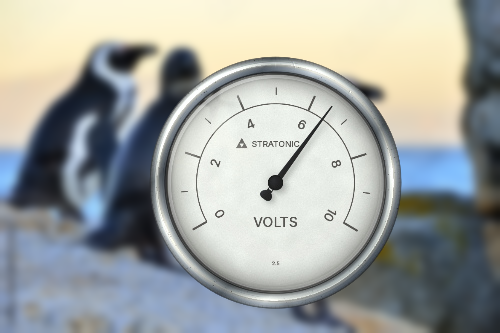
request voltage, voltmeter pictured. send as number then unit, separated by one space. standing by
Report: 6.5 V
